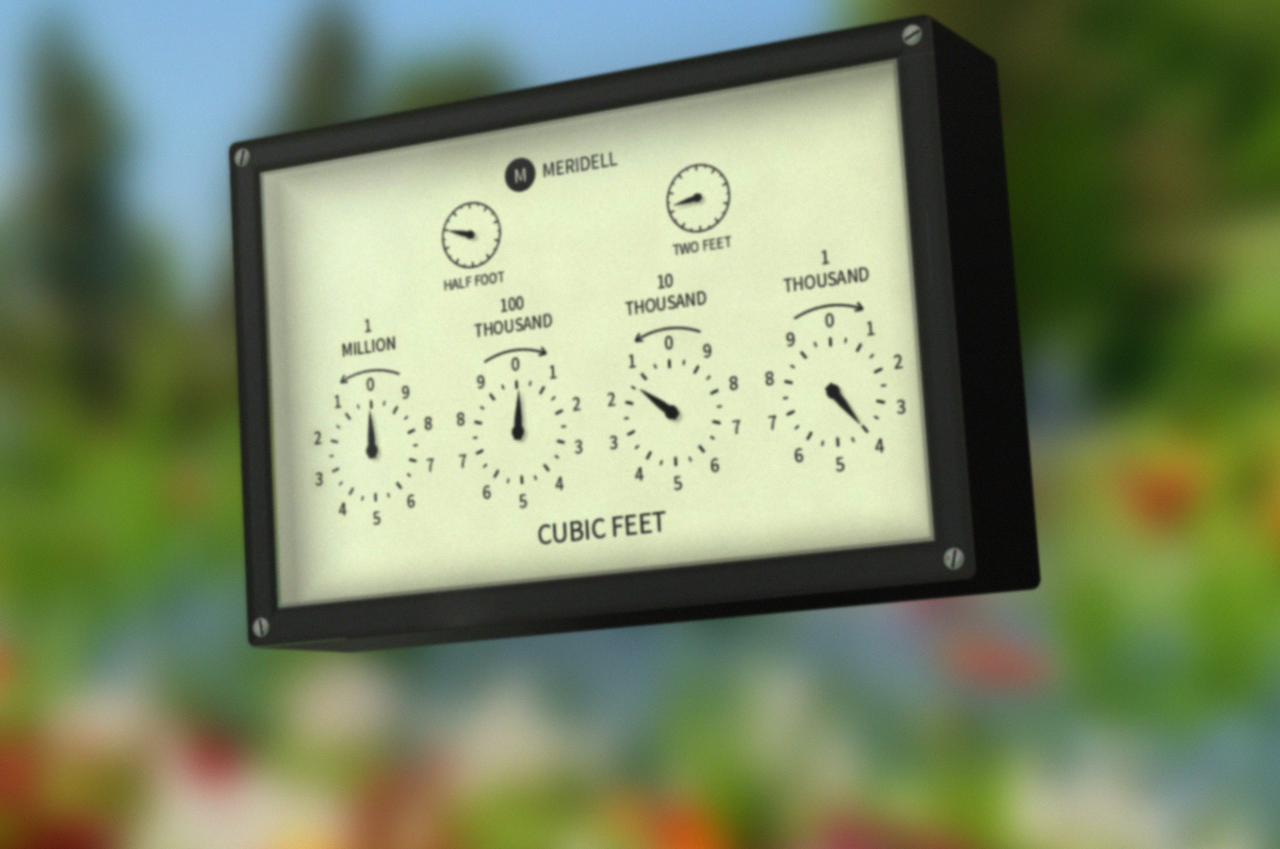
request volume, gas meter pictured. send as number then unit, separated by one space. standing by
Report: 1400 ft³
